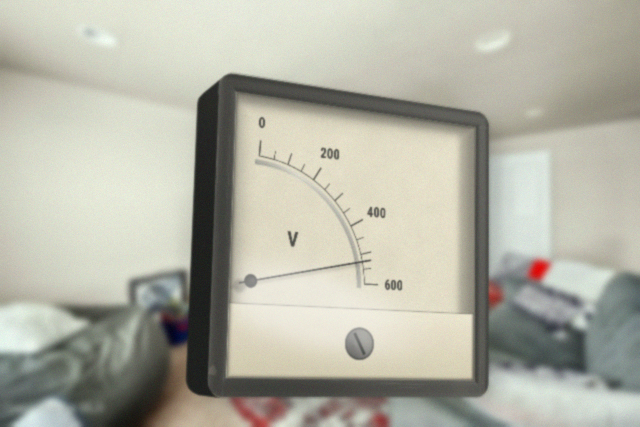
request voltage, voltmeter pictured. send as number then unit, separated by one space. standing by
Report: 525 V
